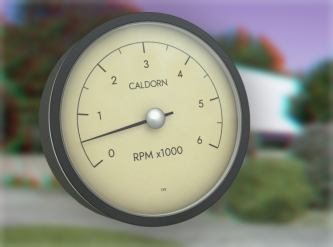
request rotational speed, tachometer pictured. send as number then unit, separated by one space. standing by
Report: 500 rpm
